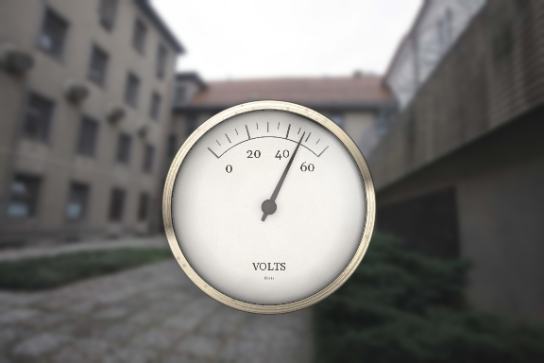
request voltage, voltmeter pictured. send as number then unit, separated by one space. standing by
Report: 47.5 V
